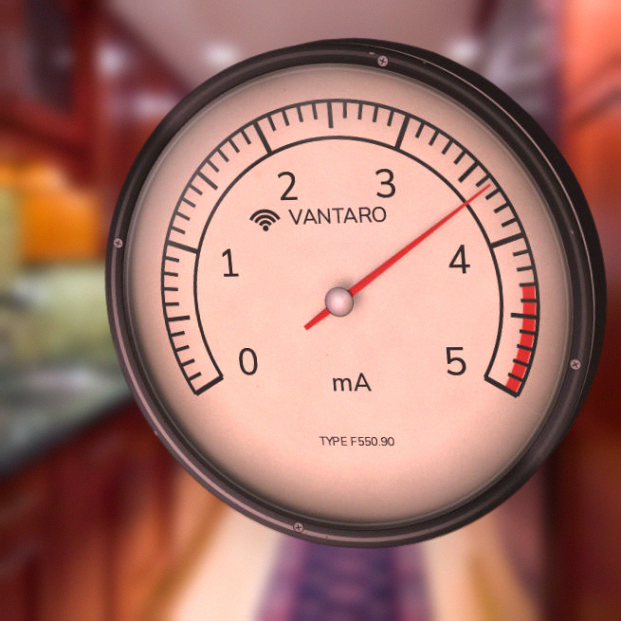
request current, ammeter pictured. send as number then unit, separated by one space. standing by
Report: 3.65 mA
